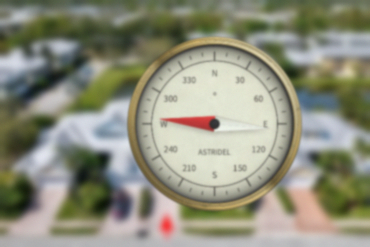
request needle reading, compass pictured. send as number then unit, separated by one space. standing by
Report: 275 °
